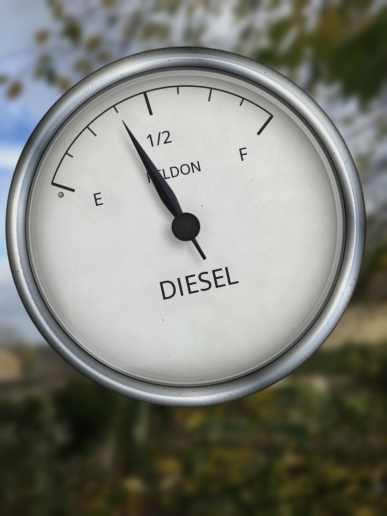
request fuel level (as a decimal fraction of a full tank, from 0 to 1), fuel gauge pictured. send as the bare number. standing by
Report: 0.375
